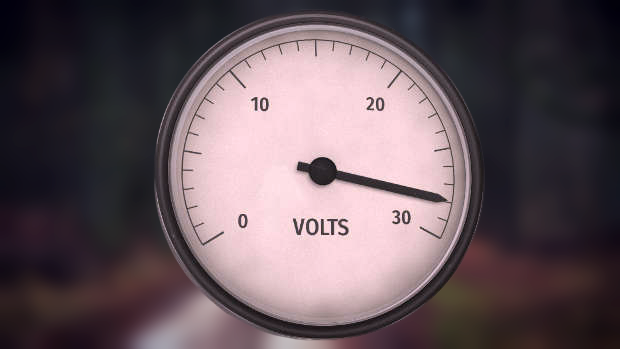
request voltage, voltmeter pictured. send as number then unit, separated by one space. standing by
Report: 28 V
